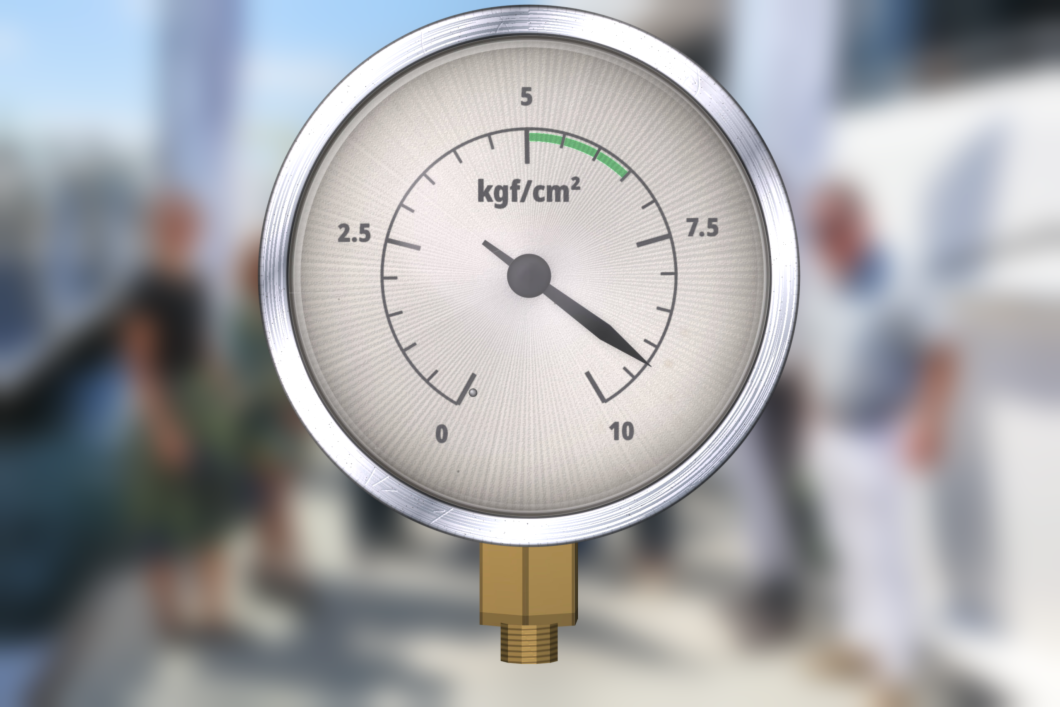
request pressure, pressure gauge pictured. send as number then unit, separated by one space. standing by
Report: 9.25 kg/cm²
